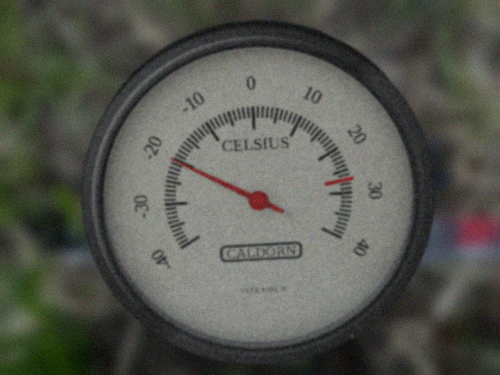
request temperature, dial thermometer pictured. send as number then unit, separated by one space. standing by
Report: -20 °C
